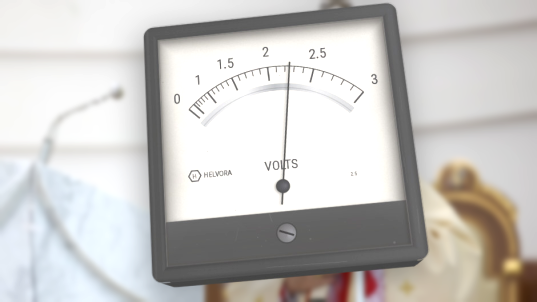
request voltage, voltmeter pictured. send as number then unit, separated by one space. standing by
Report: 2.25 V
